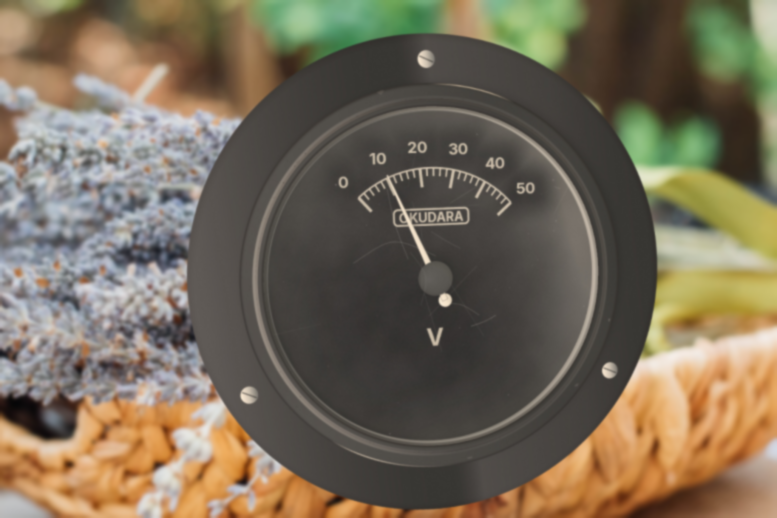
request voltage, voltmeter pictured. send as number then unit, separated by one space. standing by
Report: 10 V
